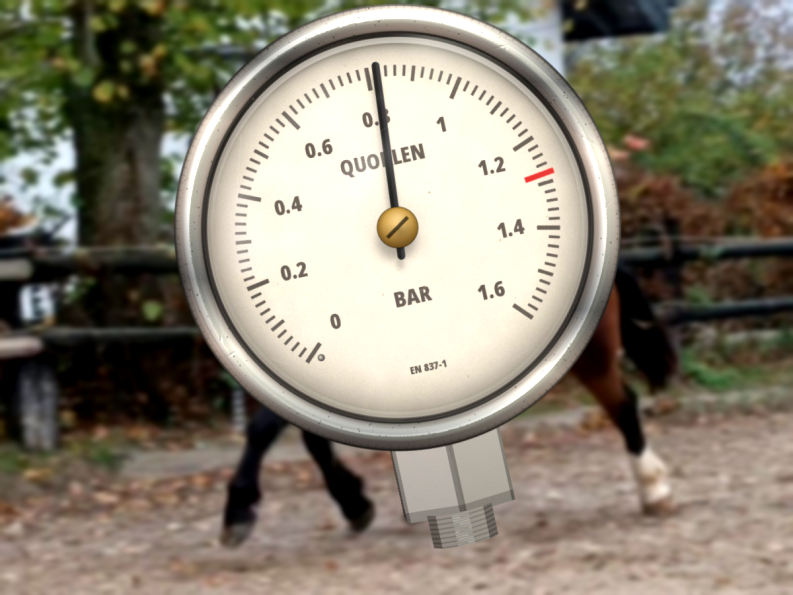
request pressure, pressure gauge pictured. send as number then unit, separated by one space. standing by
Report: 0.82 bar
